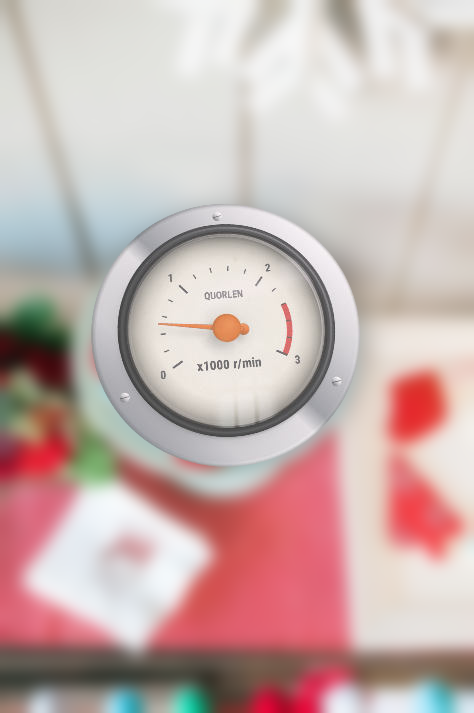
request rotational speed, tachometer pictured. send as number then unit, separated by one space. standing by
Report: 500 rpm
